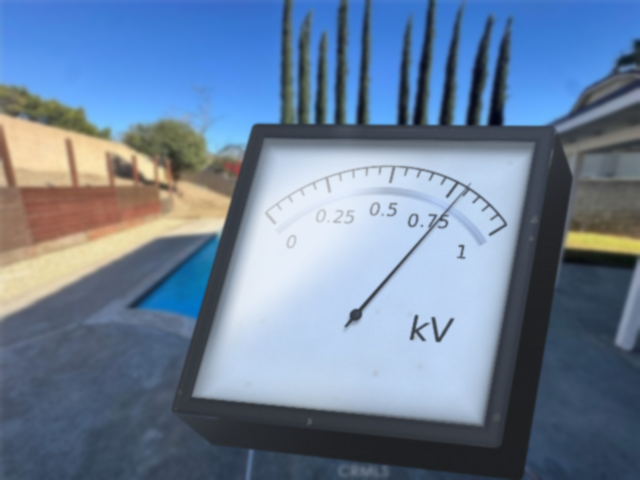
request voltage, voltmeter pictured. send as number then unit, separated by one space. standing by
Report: 0.8 kV
